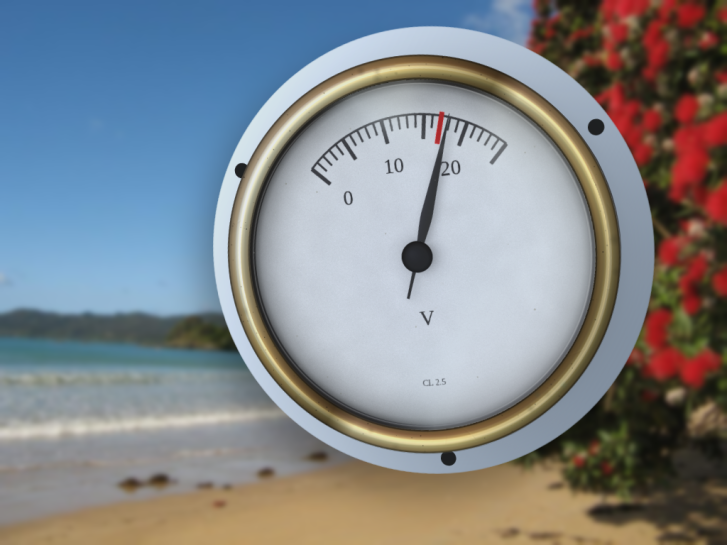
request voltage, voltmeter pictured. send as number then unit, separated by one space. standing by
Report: 18 V
